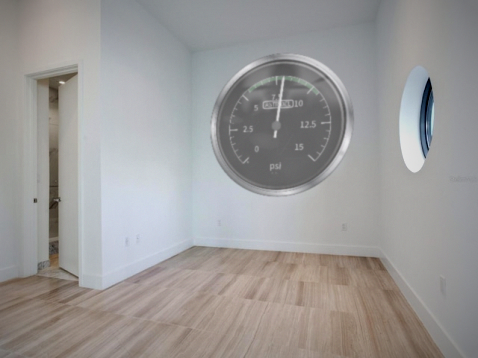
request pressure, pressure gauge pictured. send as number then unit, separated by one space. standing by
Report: 8 psi
